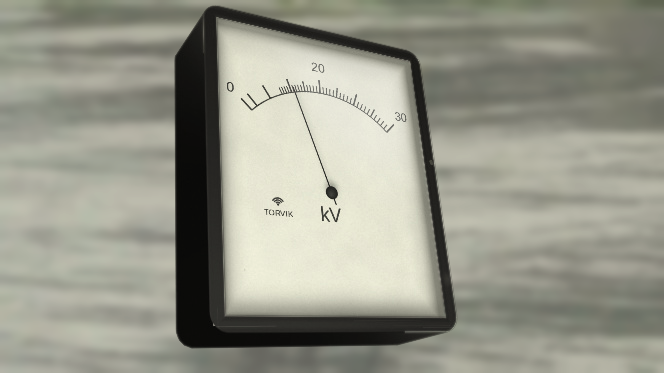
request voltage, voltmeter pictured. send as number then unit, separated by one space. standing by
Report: 15 kV
